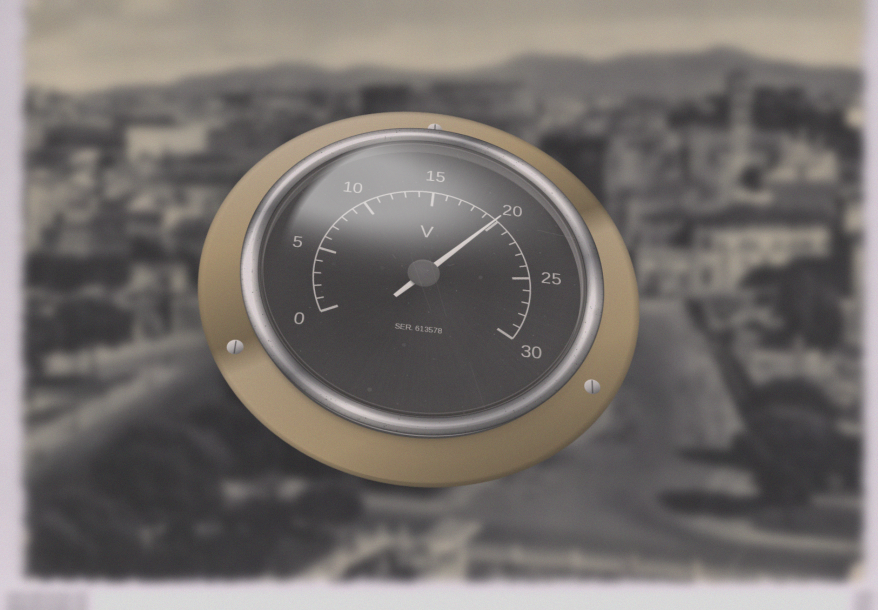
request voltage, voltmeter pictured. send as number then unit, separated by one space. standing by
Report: 20 V
